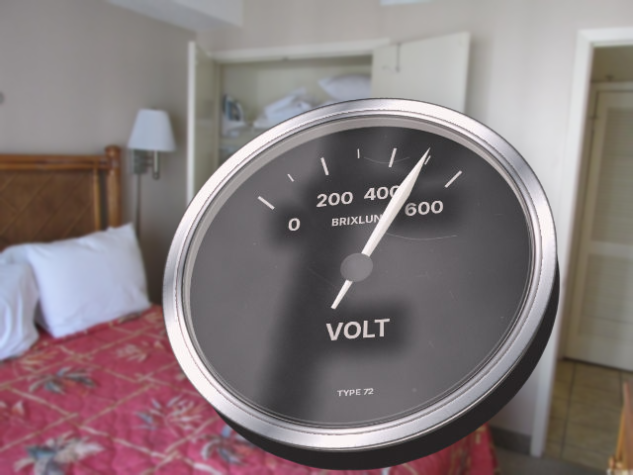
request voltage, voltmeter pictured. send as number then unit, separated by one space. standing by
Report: 500 V
